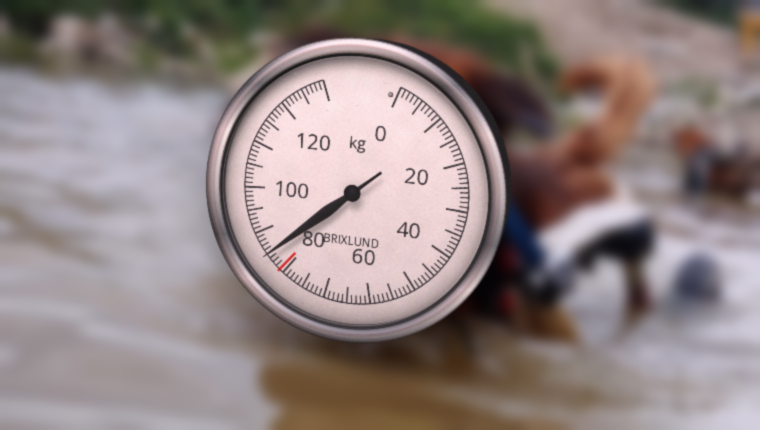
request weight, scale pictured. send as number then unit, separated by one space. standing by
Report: 85 kg
